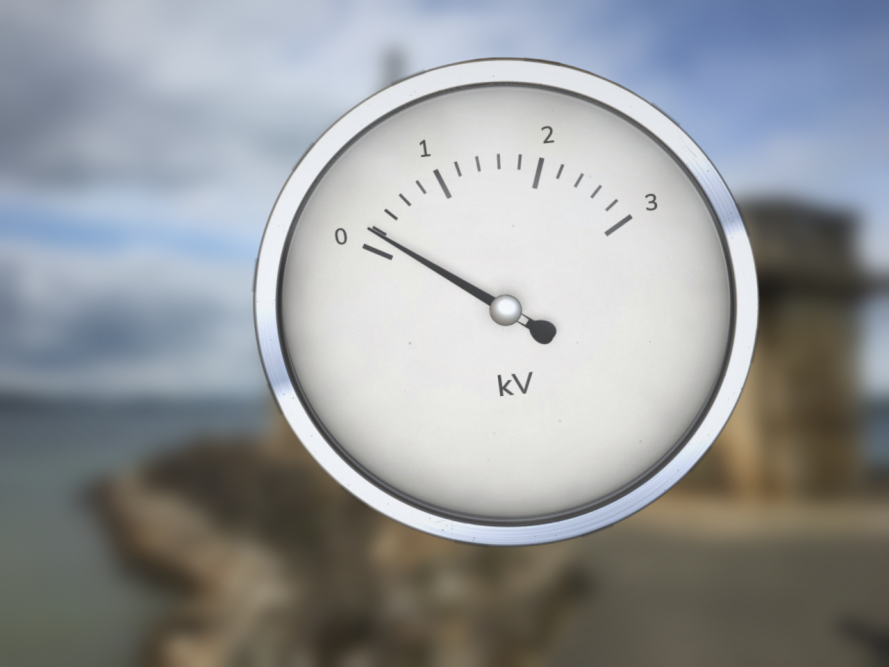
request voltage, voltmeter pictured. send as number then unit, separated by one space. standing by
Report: 0.2 kV
